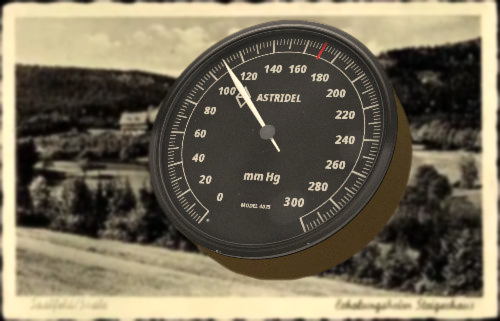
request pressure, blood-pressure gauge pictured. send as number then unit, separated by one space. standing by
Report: 110 mmHg
